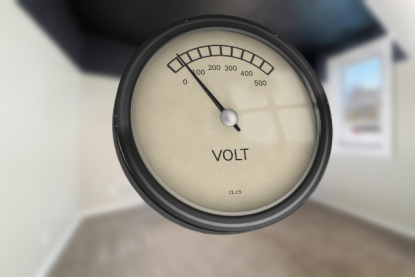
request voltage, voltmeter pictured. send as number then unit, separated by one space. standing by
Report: 50 V
